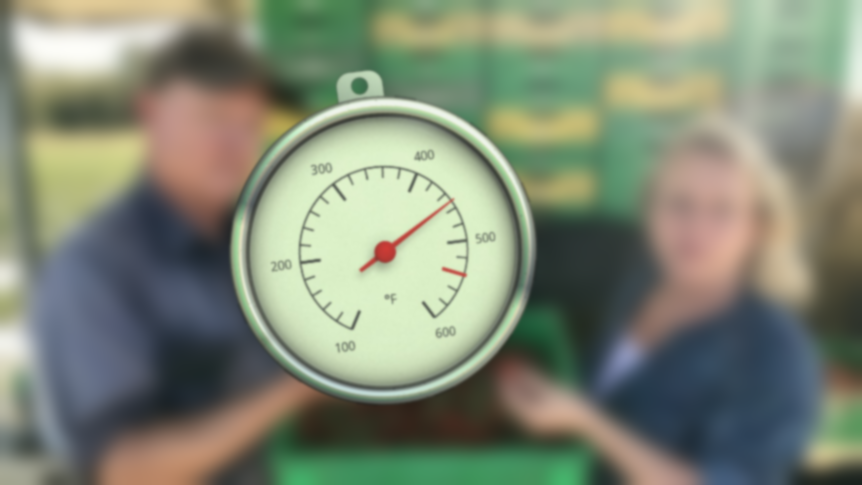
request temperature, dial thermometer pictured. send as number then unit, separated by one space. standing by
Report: 450 °F
